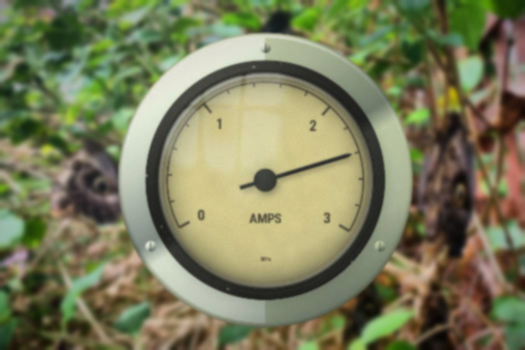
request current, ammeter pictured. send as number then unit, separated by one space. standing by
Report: 2.4 A
